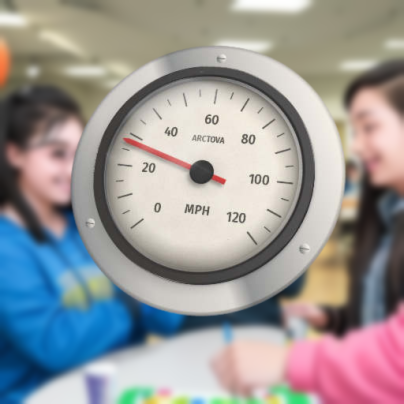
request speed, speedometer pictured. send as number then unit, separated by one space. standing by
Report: 27.5 mph
